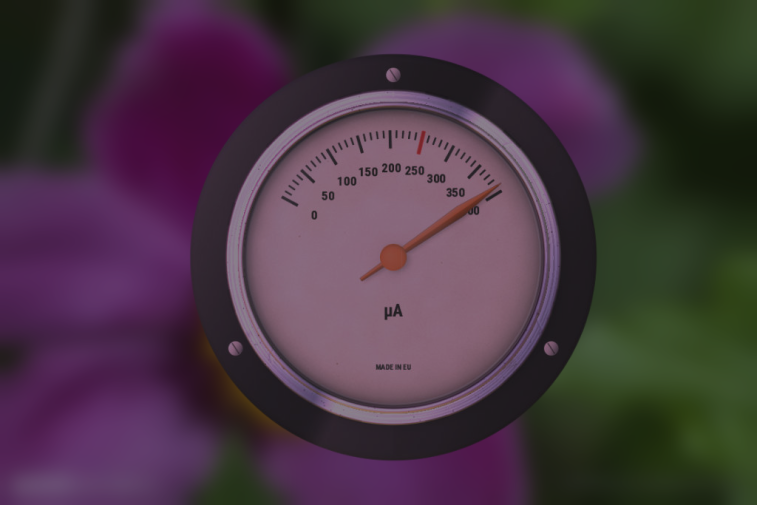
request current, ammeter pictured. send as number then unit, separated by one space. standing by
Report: 390 µA
